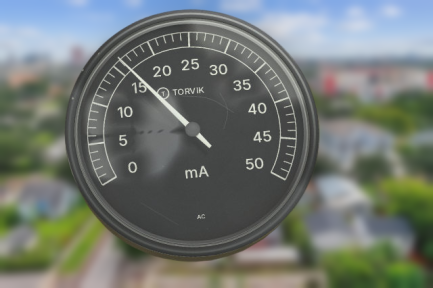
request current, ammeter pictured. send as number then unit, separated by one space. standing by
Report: 16 mA
